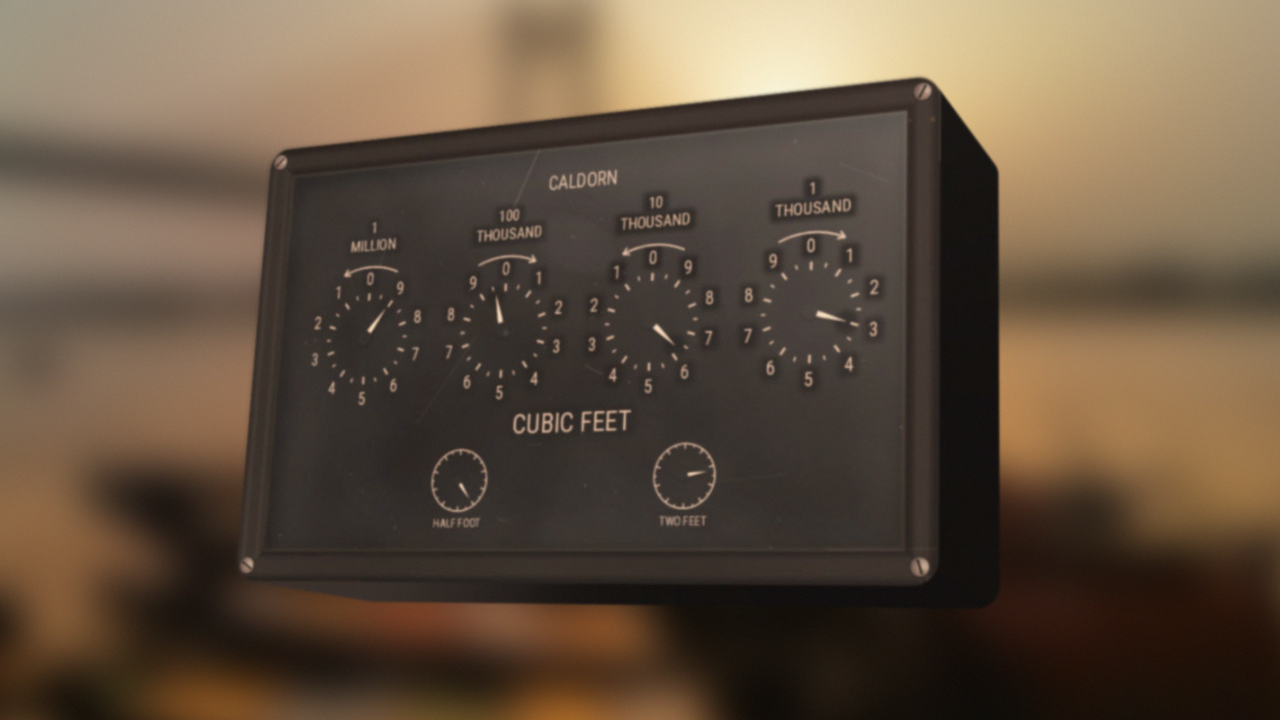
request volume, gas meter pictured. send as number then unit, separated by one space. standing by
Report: 896300 ft³
